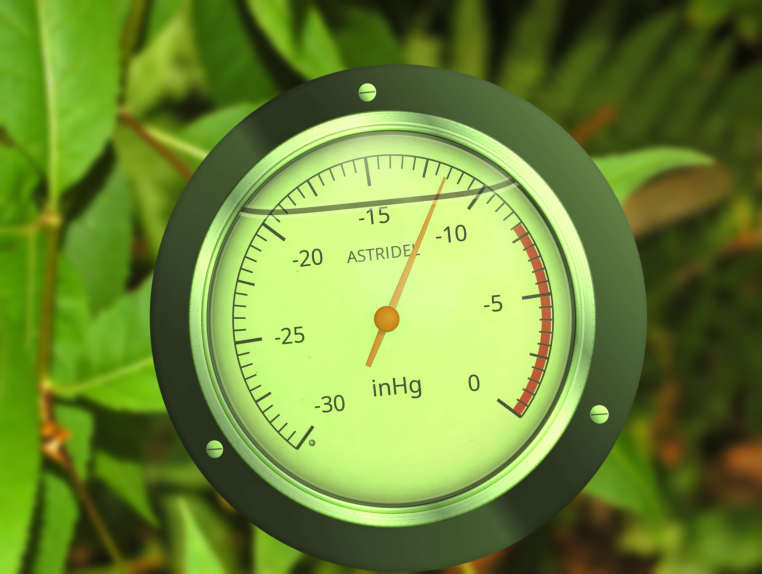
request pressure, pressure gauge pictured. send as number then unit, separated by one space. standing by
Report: -11.5 inHg
